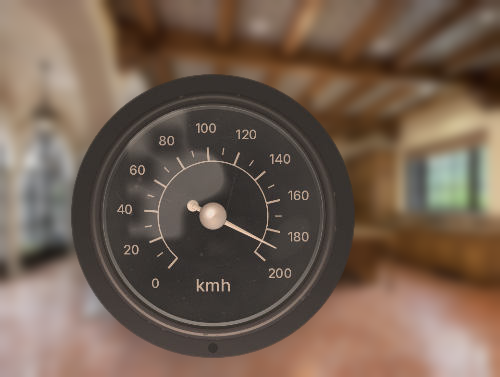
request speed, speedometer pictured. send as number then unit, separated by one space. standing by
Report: 190 km/h
